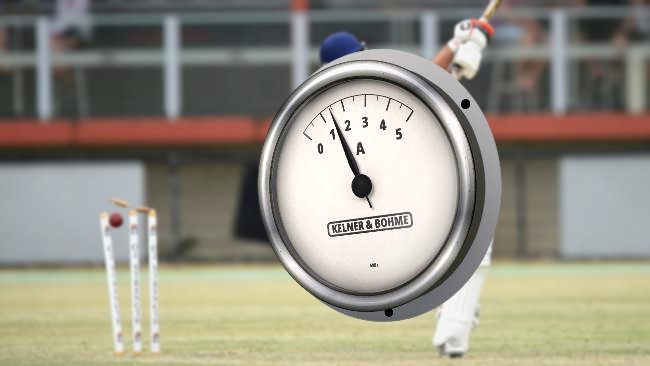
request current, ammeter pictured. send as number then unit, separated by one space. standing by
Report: 1.5 A
